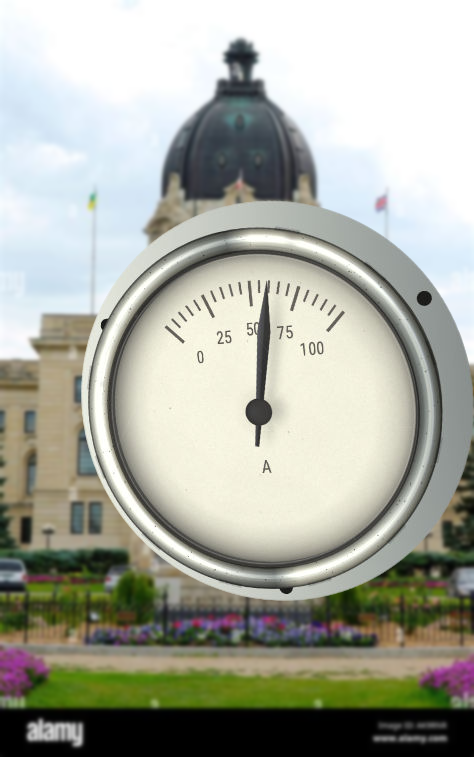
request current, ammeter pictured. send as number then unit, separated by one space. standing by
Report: 60 A
